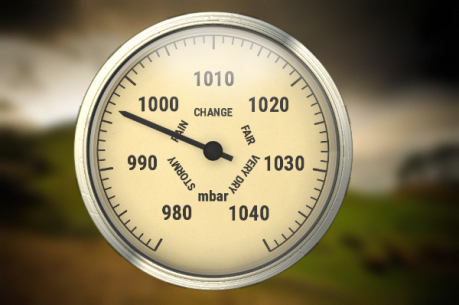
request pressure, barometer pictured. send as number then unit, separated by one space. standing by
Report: 996.5 mbar
